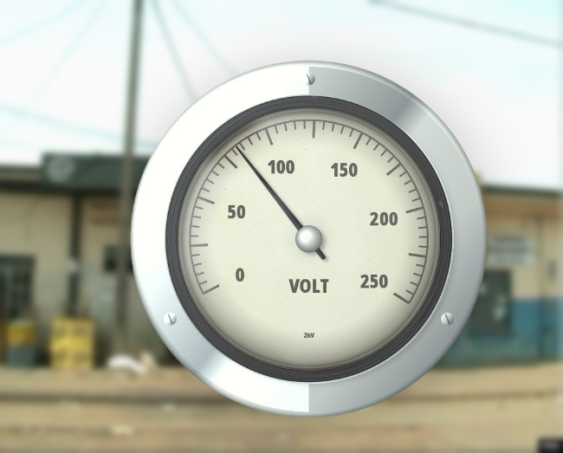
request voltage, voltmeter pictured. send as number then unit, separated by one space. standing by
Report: 82.5 V
